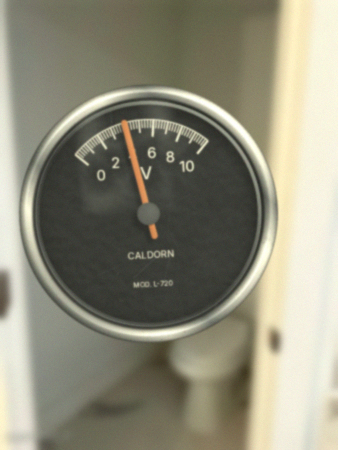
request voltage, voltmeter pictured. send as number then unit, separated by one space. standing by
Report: 4 V
